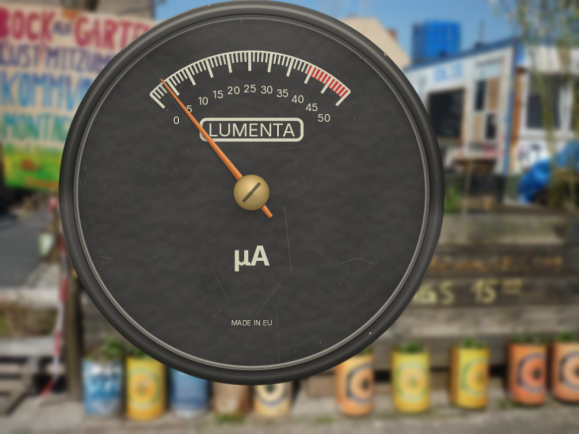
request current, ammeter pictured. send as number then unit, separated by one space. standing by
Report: 4 µA
